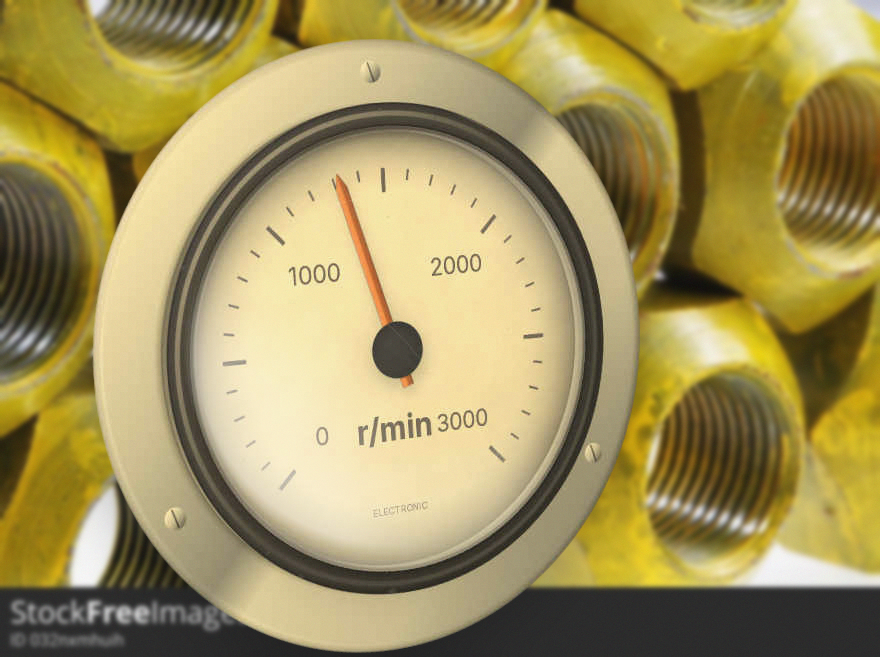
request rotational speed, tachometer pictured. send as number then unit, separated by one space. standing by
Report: 1300 rpm
